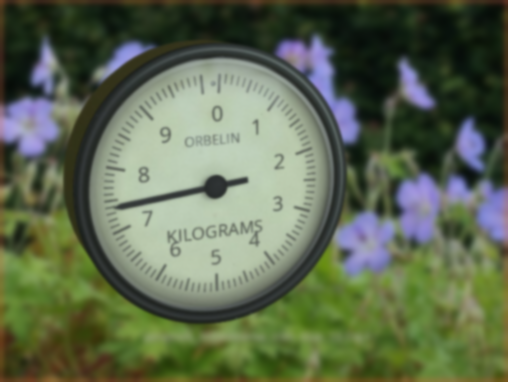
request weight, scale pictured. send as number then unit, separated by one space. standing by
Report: 7.4 kg
